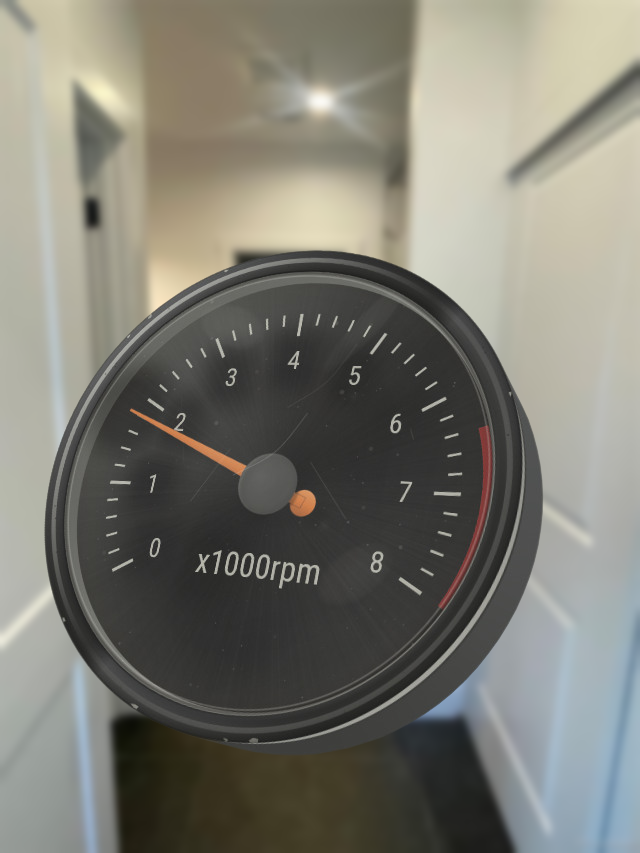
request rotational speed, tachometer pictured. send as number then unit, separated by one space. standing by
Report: 1800 rpm
